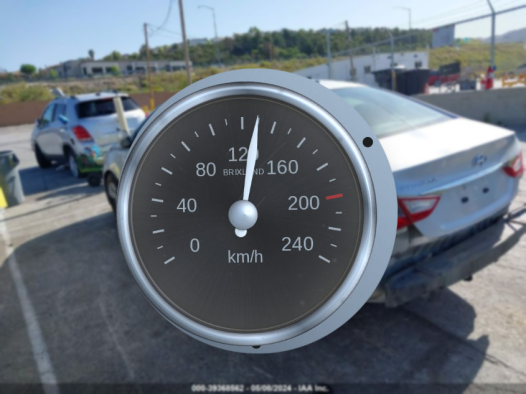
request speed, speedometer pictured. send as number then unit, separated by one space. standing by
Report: 130 km/h
